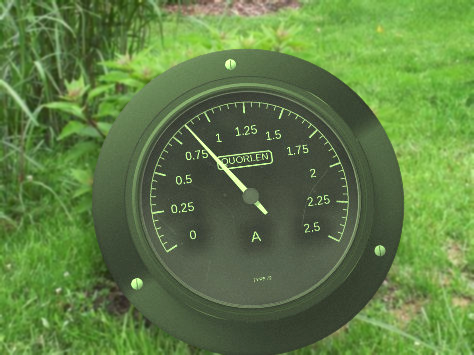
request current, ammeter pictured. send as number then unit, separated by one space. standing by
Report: 0.85 A
